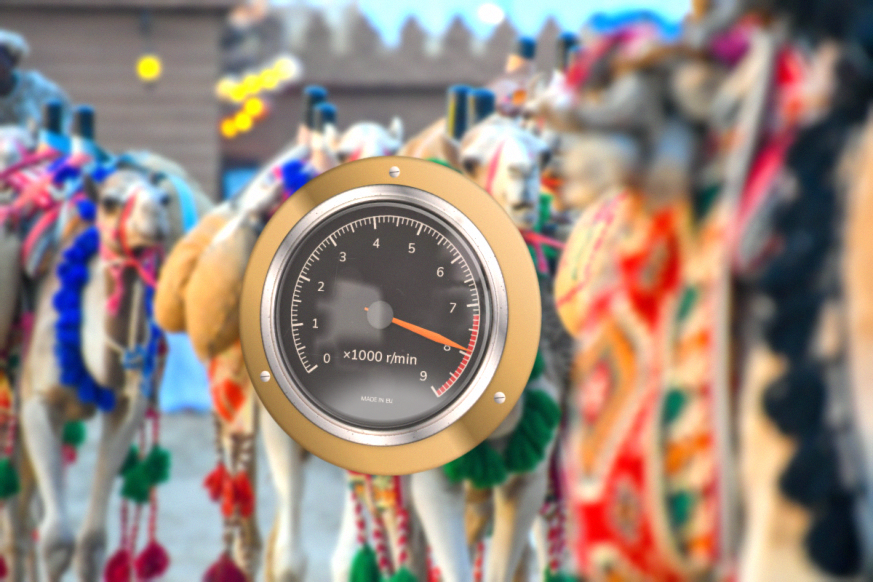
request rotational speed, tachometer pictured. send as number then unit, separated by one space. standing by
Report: 7900 rpm
